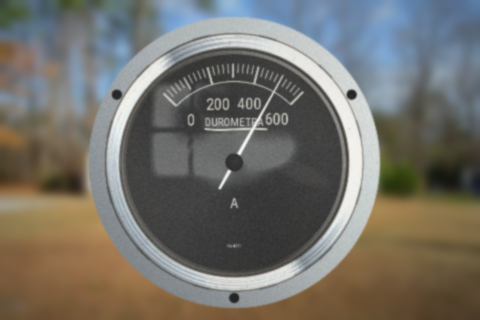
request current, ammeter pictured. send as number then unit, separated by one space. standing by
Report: 500 A
